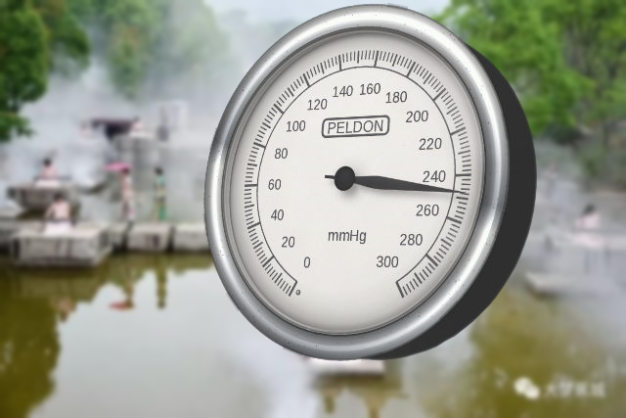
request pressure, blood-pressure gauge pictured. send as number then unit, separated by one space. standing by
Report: 248 mmHg
